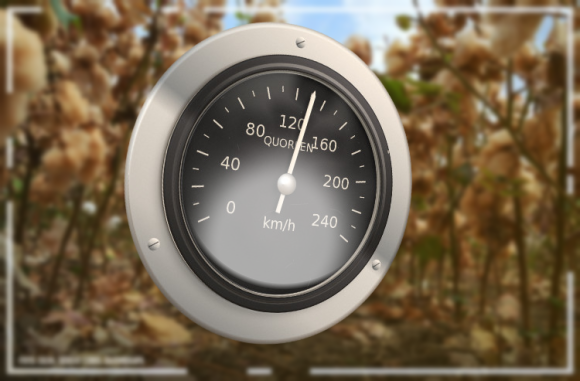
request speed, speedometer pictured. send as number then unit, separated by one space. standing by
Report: 130 km/h
